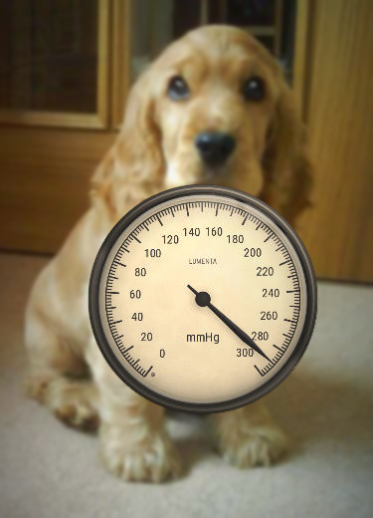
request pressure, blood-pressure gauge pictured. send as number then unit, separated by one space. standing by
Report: 290 mmHg
